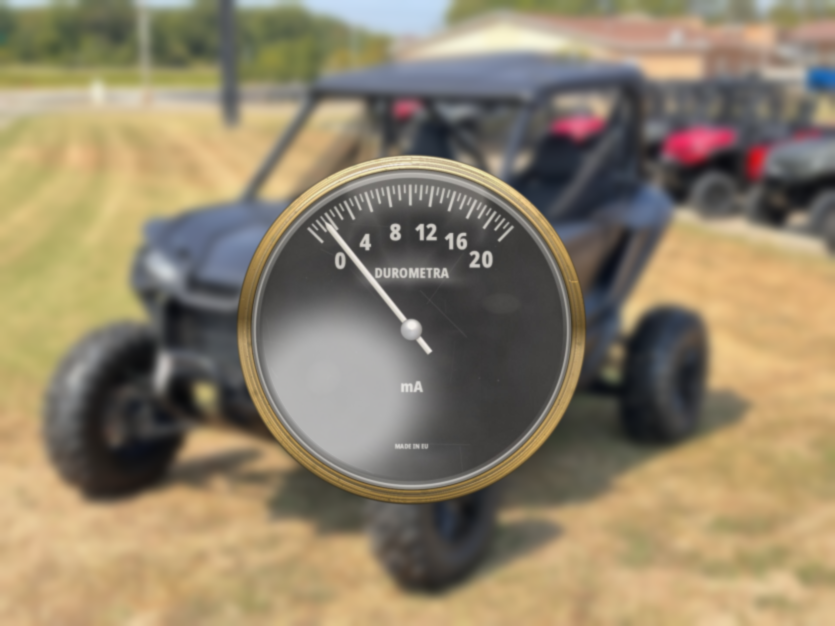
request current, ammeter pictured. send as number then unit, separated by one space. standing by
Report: 1.5 mA
